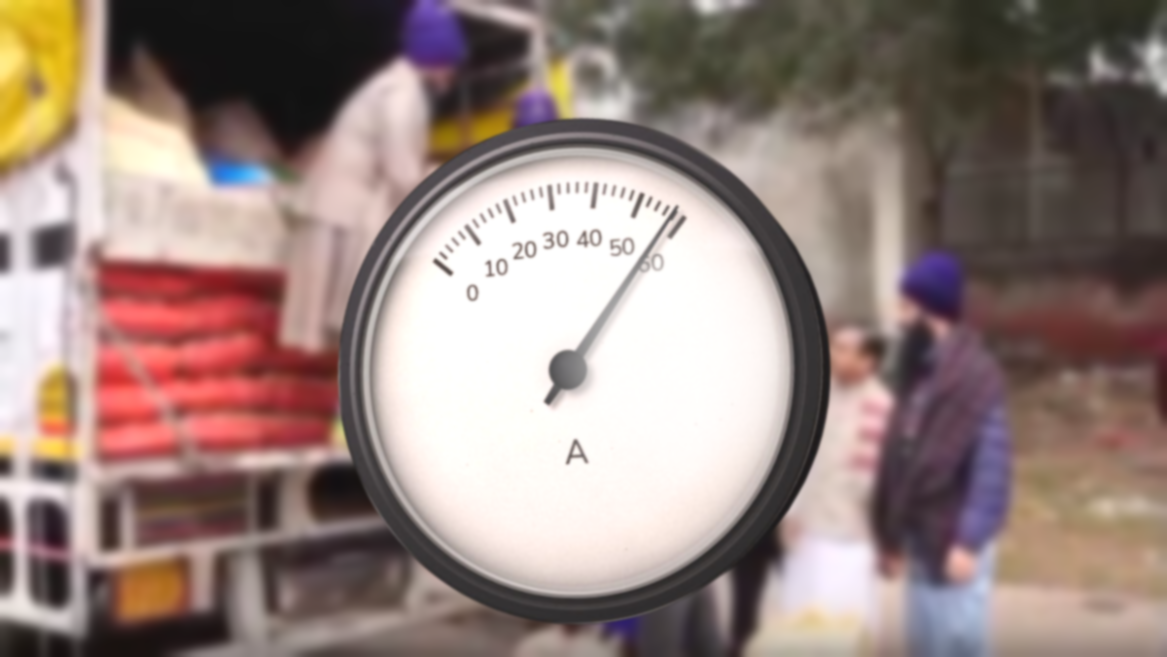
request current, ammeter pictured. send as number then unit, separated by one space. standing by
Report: 58 A
